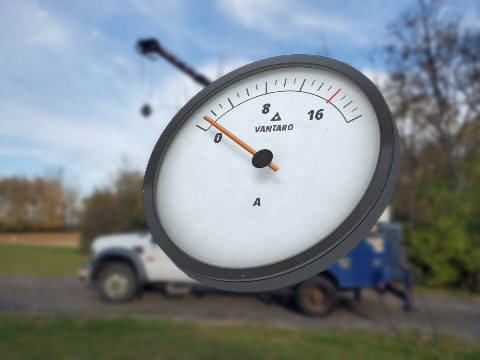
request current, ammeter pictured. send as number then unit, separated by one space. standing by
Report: 1 A
